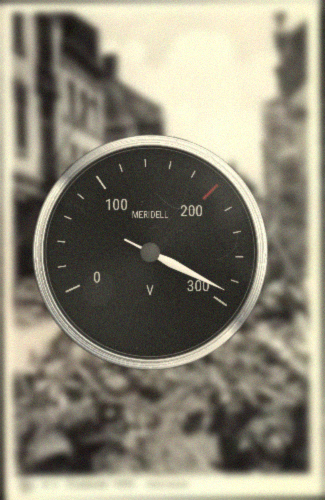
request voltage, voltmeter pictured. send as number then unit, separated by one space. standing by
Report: 290 V
